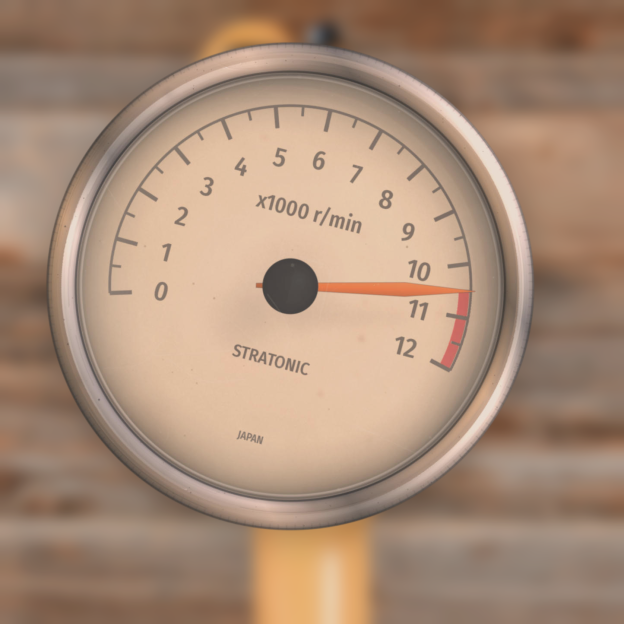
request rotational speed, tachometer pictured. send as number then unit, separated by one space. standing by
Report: 10500 rpm
